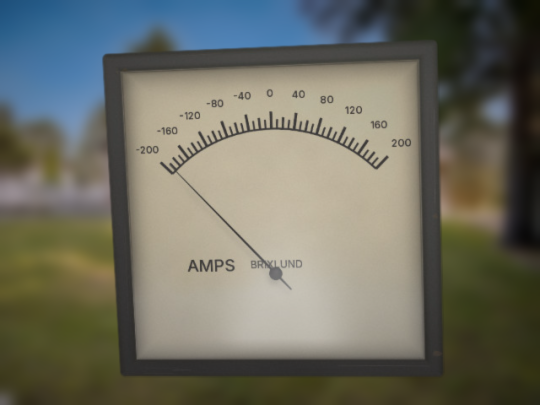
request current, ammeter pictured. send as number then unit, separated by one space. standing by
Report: -190 A
